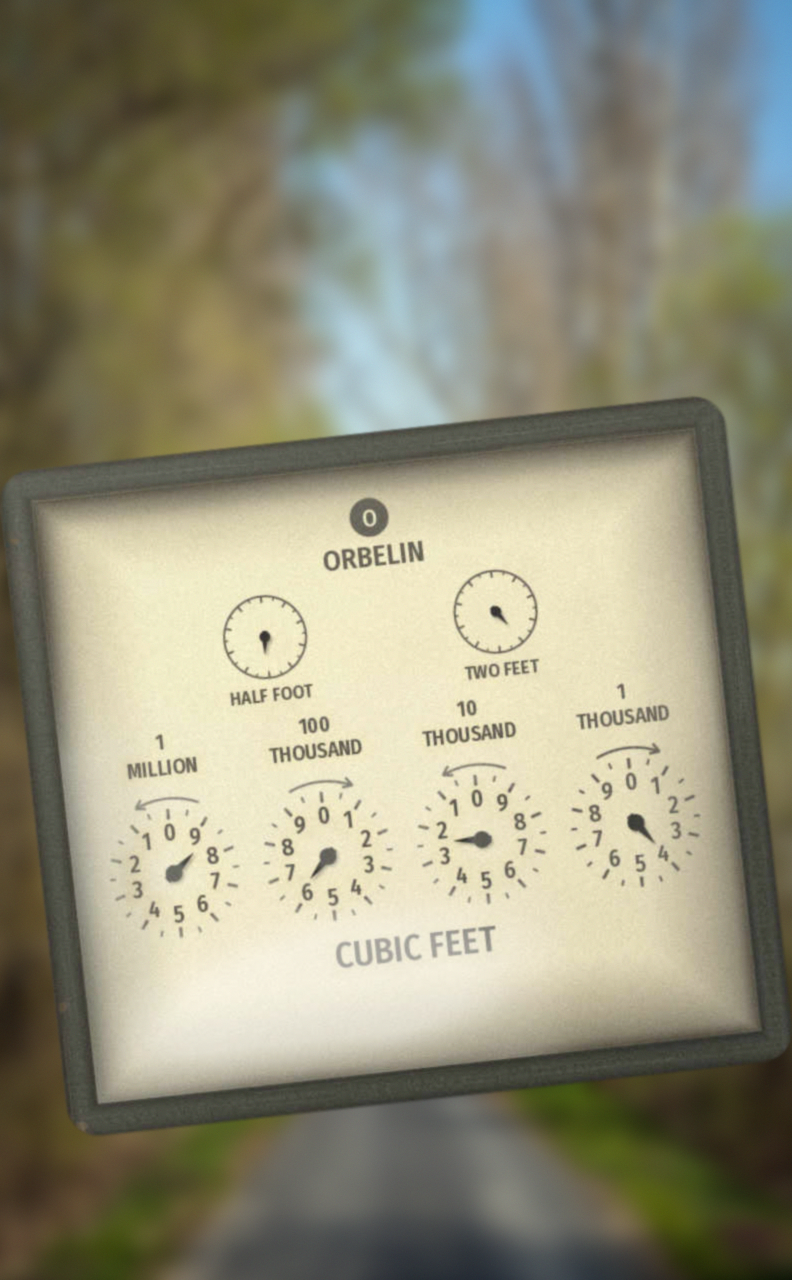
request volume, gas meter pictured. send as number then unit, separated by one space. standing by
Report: 862400 ft³
